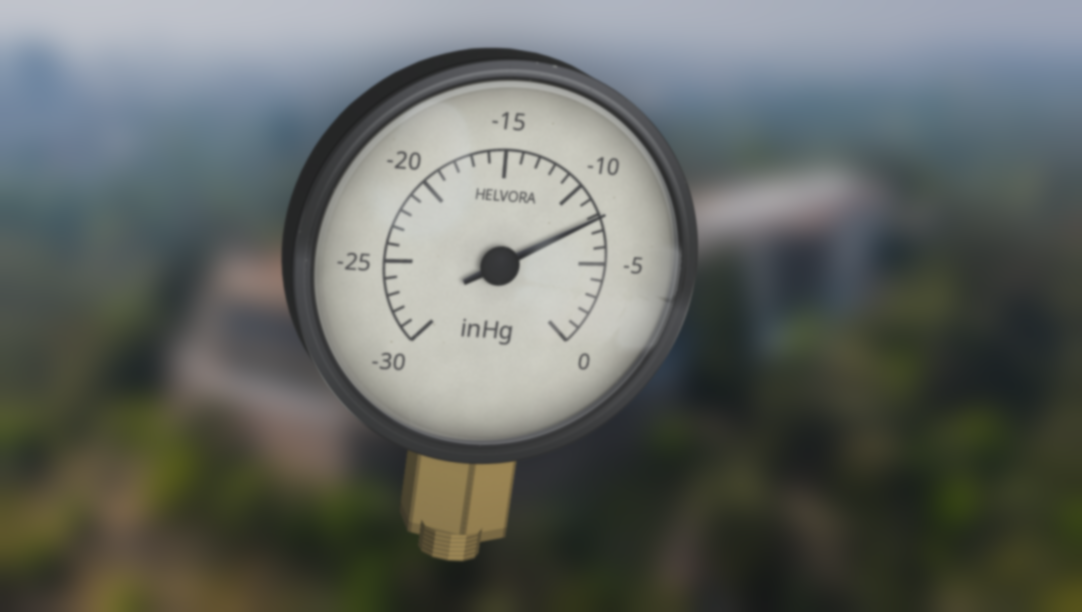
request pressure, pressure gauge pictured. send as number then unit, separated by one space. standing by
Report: -8 inHg
